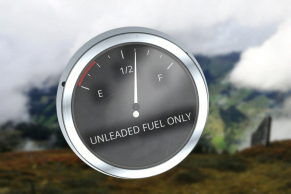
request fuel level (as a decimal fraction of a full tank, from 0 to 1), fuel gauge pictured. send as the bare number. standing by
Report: 0.625
